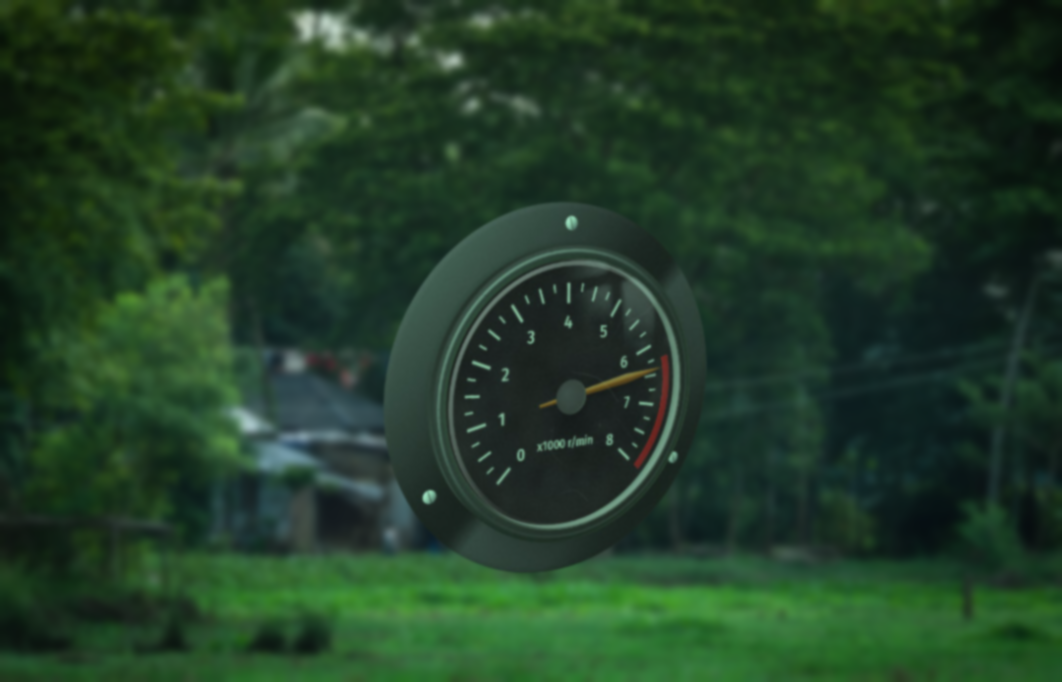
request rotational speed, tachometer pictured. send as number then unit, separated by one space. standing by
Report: 6375 rpm
